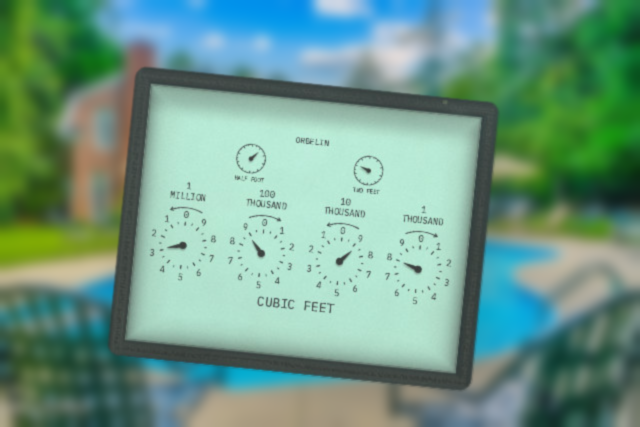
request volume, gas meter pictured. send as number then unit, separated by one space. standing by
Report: 288800 ft³
